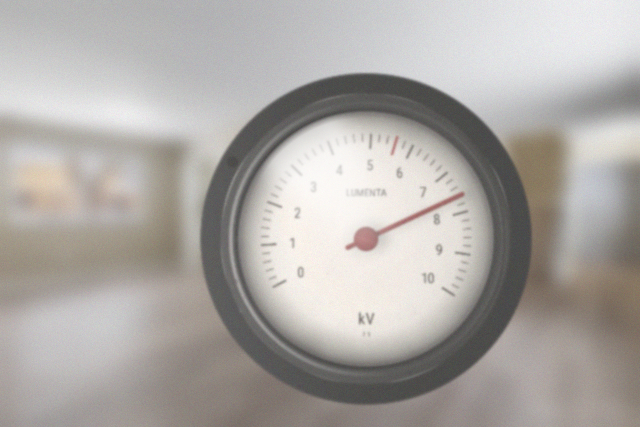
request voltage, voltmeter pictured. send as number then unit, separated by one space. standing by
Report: 7.6 kV
